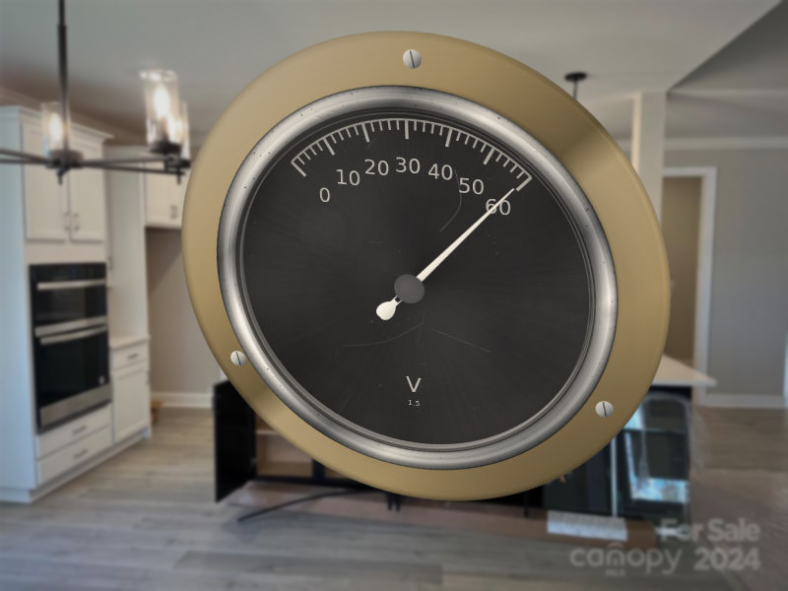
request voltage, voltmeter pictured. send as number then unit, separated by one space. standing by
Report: 59 V
